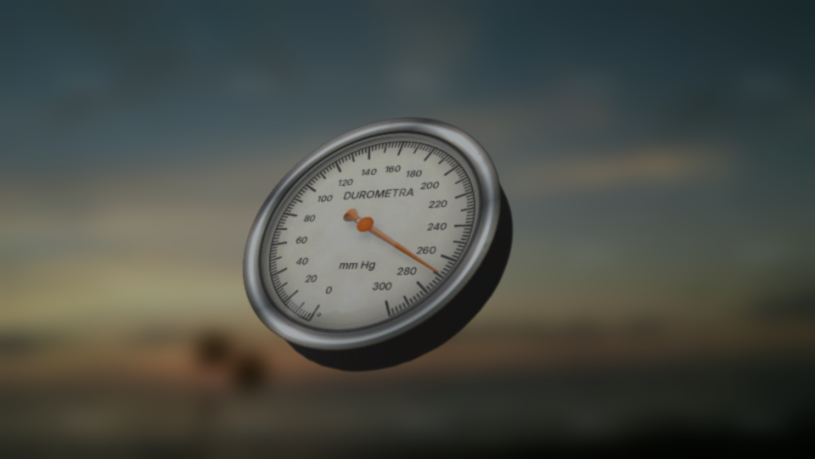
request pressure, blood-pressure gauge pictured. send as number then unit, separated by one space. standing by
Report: 270 mmHg
